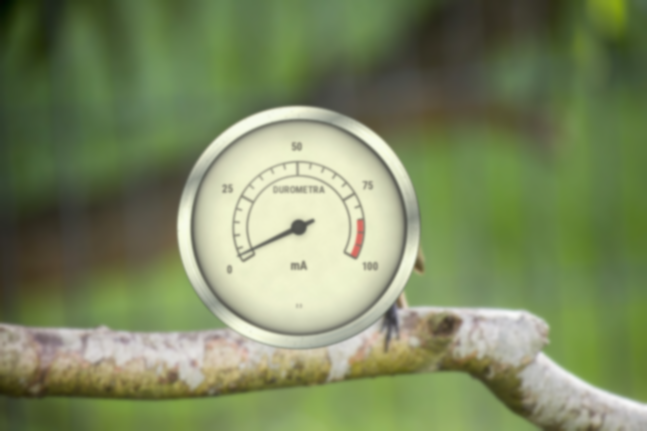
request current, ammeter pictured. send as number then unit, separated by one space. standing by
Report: 2.5 mA
